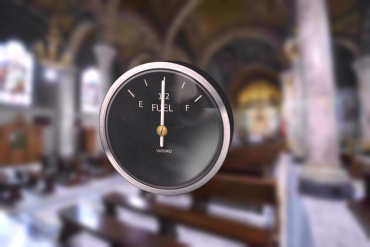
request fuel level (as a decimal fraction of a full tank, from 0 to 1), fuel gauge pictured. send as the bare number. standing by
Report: 0.5
